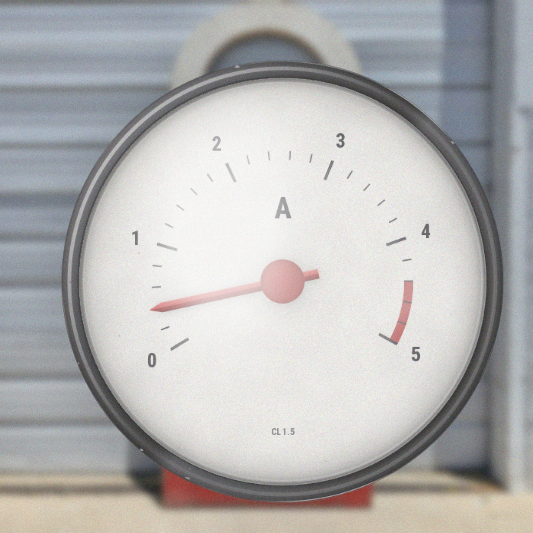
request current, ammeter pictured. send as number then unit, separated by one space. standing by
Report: 0.4 A
